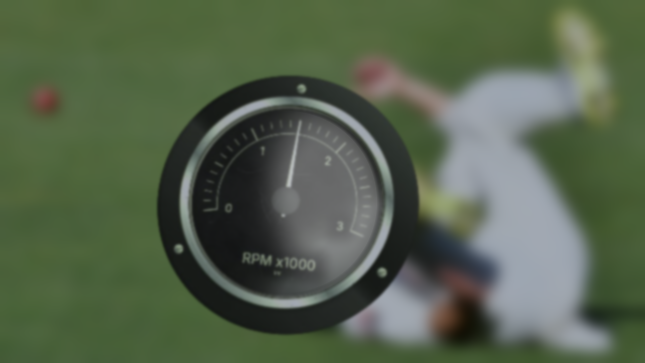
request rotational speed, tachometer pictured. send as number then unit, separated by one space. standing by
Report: 1500 rpm
